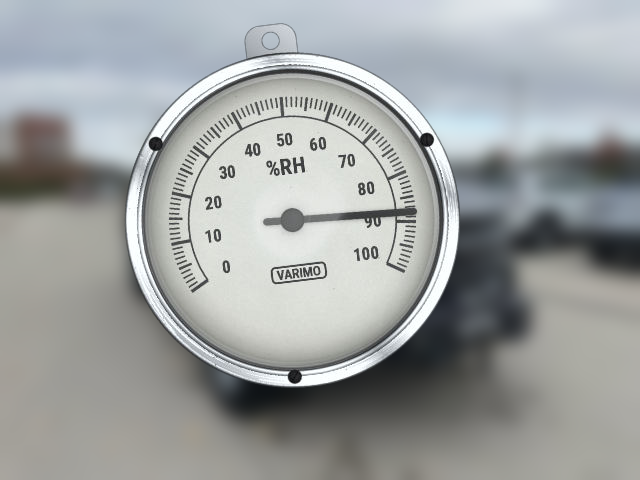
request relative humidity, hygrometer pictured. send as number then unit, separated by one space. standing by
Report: 88 %
